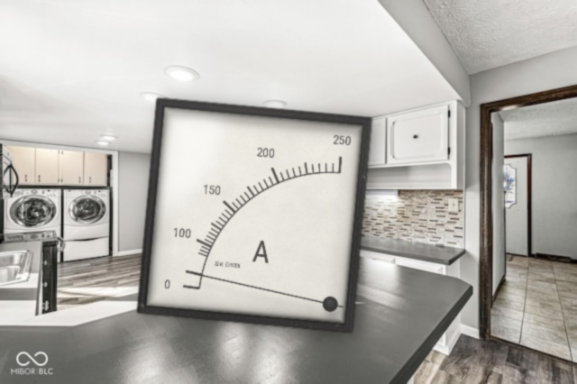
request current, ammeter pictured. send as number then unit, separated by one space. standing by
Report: 50 A
